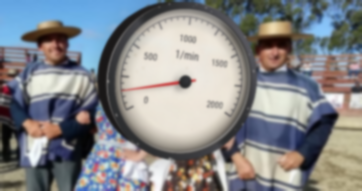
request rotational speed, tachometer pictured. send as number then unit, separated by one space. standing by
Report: 150 rpm
